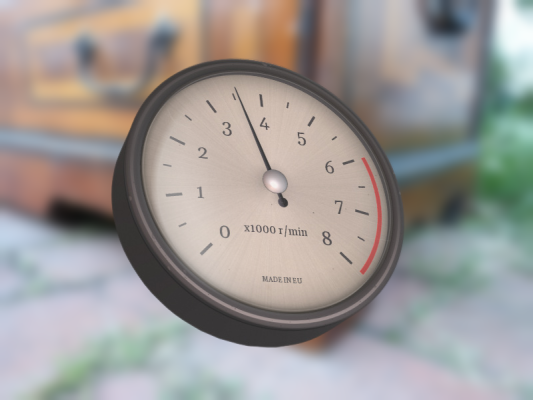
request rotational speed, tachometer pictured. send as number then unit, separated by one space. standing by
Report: 3500 rpm
